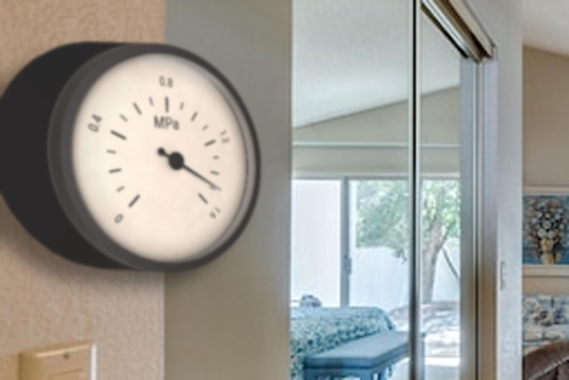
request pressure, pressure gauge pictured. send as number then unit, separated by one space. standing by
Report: 1.5 MPa
